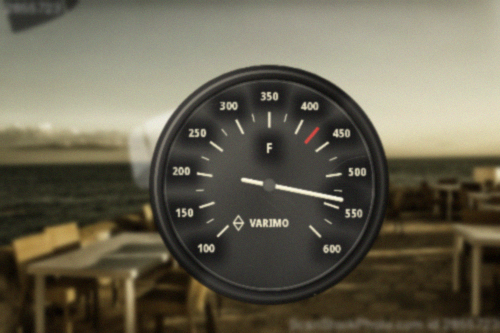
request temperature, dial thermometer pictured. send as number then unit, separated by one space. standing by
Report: 537.5 °F
